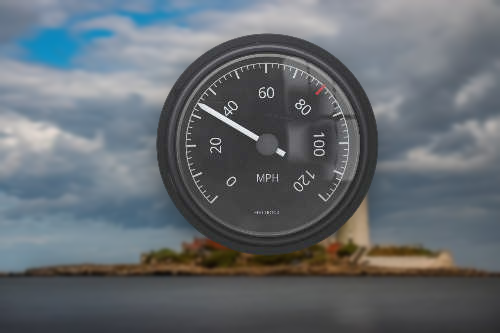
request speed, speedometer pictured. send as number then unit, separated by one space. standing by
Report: 34 mph
